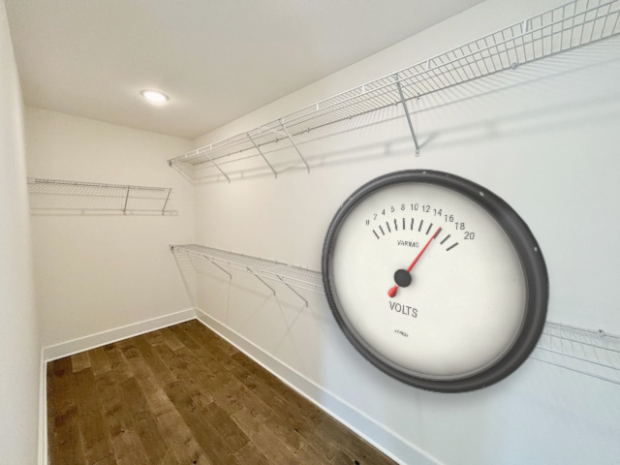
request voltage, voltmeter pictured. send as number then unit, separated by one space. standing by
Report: 16 V
